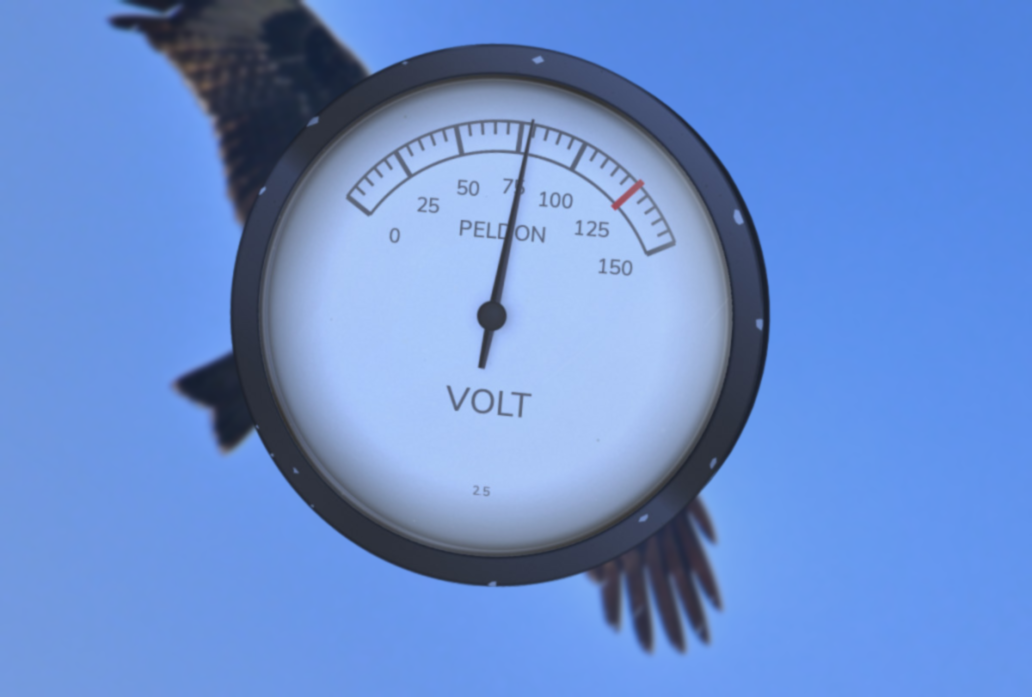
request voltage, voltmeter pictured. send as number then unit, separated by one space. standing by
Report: 80 V
